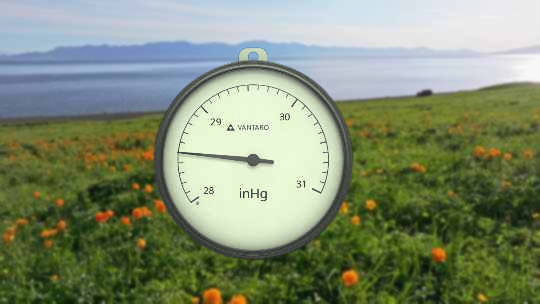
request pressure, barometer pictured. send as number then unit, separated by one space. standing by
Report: 28.5 inHg
